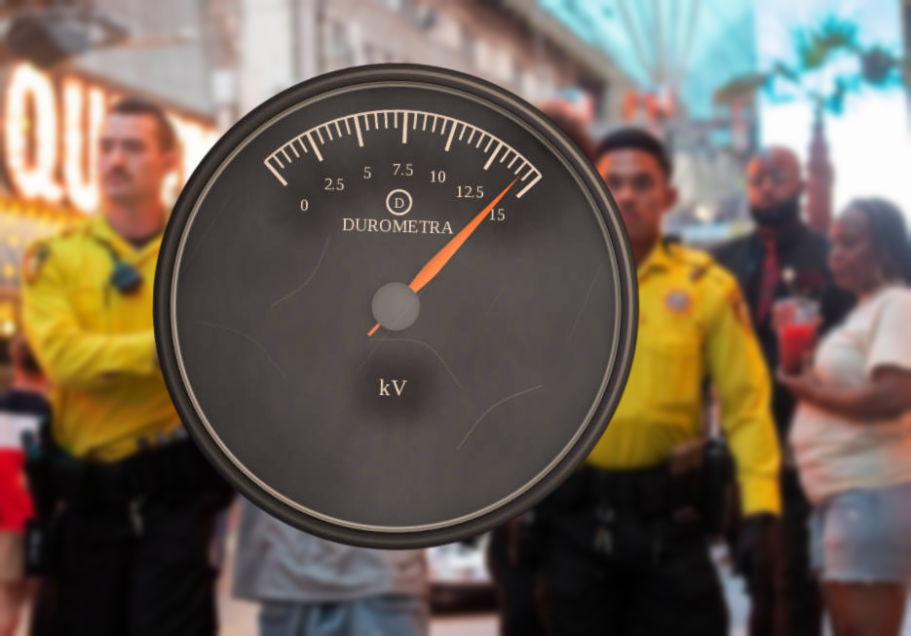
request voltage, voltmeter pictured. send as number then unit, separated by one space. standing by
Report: 14.25 kV
